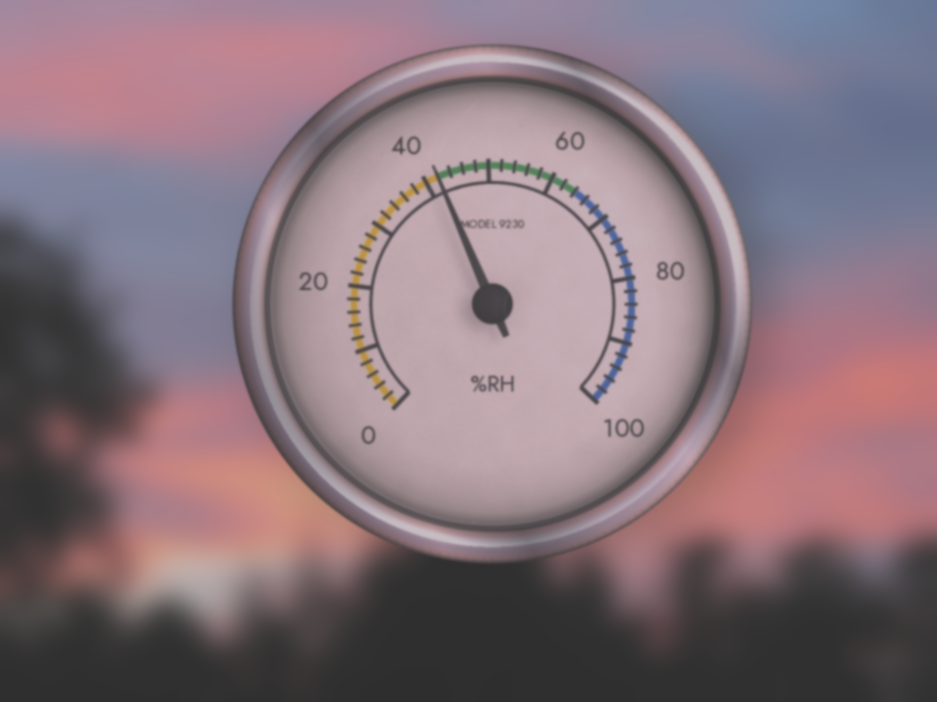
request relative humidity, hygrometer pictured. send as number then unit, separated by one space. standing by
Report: 42 %
